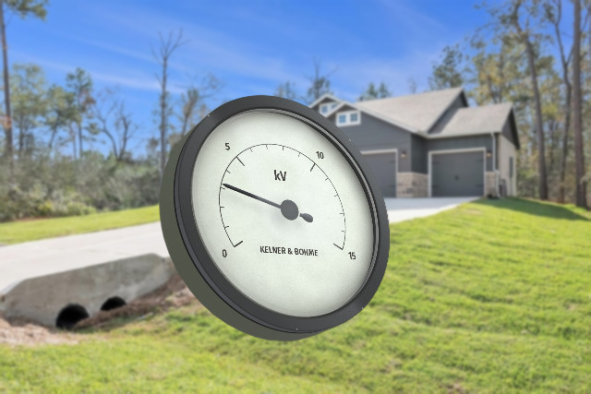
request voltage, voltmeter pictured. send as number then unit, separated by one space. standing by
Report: 3 kV
